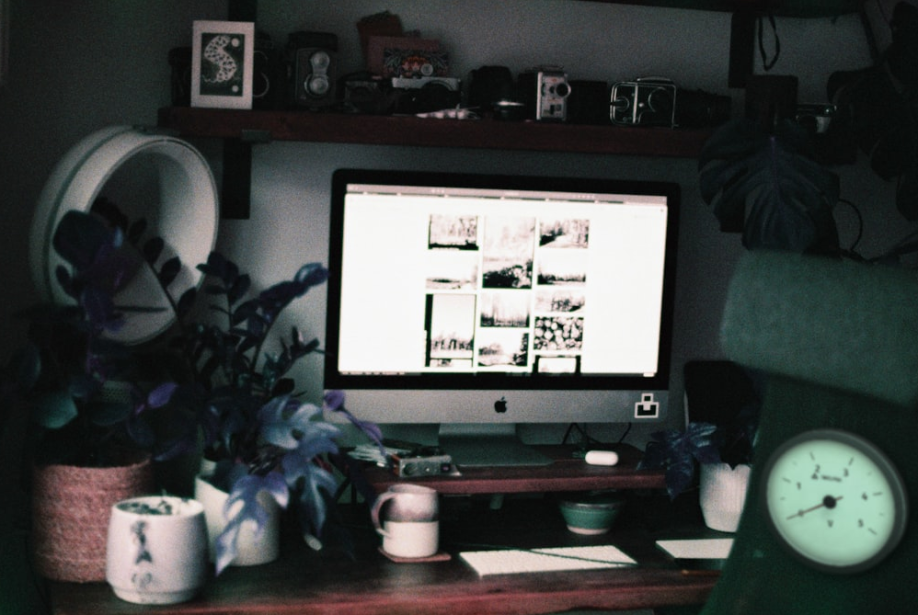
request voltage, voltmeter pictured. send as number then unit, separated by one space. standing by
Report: 0 V
